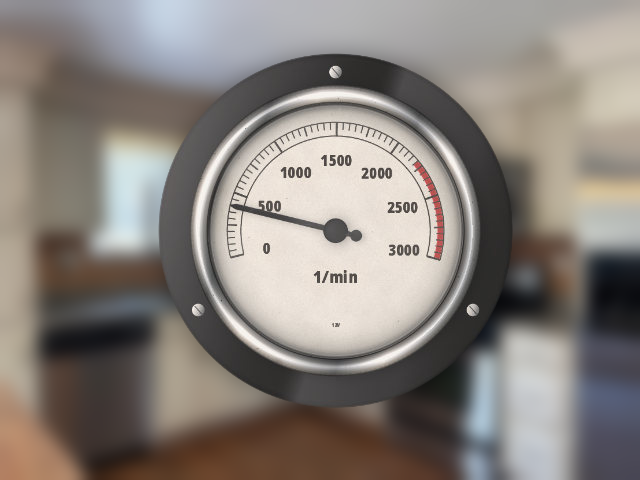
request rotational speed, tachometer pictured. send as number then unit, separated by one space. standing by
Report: 400 rpm
